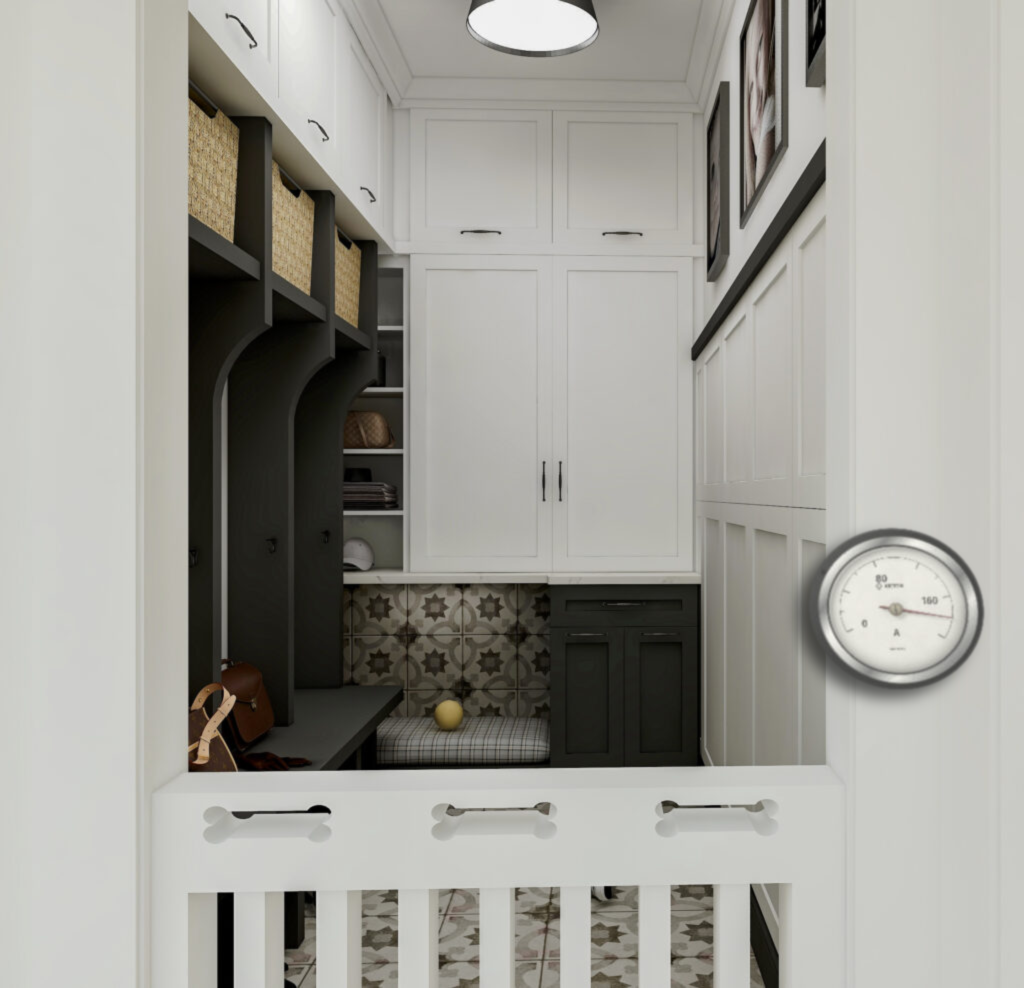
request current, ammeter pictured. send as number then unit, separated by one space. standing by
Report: 180 A
